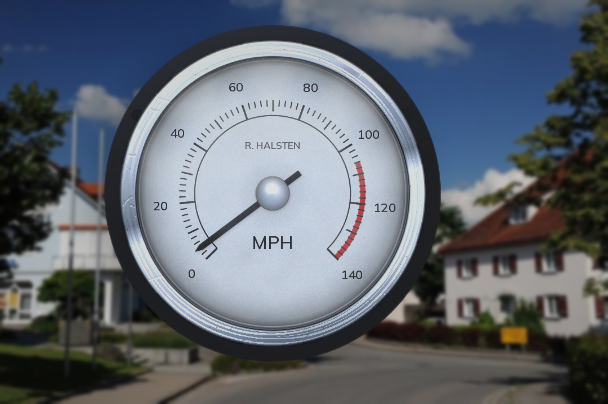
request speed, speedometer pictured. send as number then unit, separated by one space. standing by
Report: 4 mph
